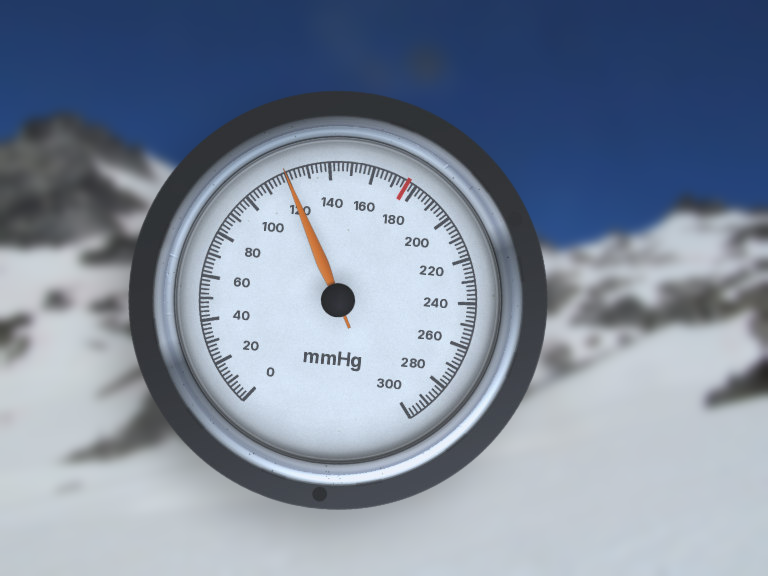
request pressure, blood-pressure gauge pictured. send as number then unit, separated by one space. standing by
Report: 120 mmHg
